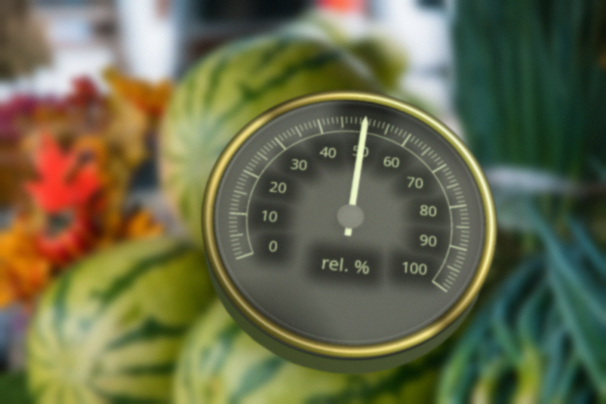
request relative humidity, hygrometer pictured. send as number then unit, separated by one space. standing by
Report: 50 %
